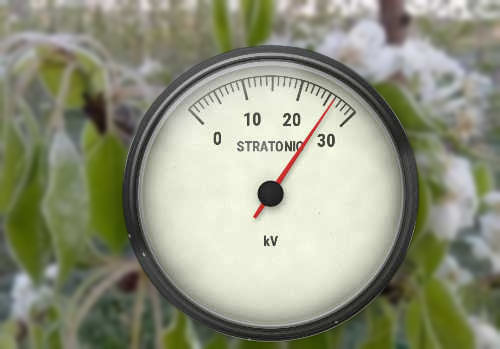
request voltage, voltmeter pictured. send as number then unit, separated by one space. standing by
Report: 26 kV
